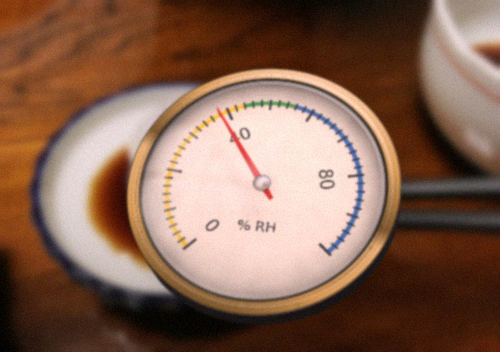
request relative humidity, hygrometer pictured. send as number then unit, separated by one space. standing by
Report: 38 %
